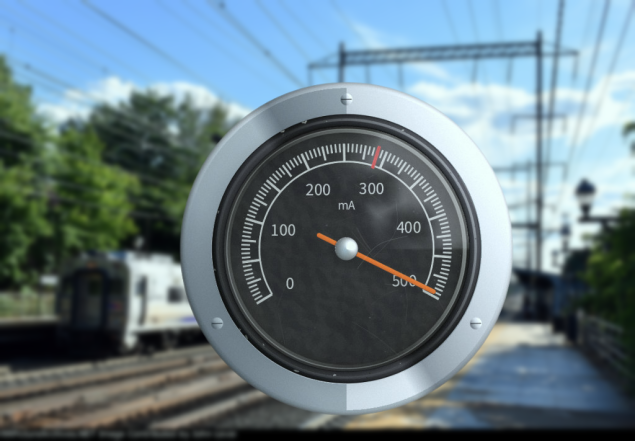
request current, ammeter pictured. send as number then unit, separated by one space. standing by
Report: 495 mA
